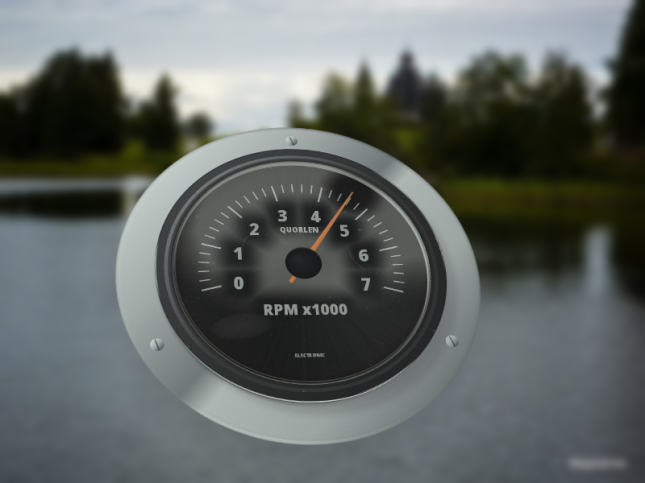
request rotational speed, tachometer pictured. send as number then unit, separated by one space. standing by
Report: 4600 rpm
